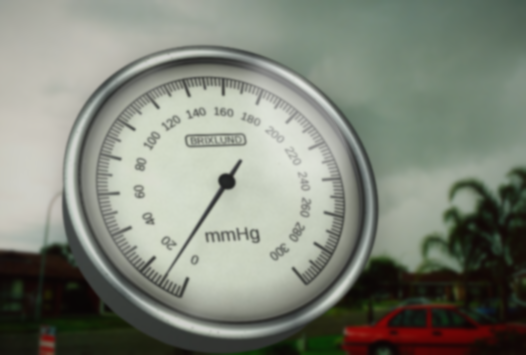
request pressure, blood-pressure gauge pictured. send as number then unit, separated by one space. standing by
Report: 10 mmHg
